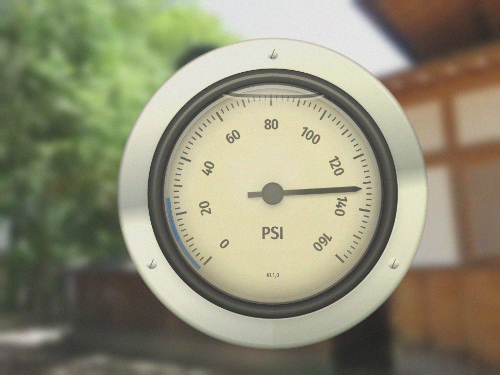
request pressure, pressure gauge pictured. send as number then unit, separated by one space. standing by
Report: 132 psi
